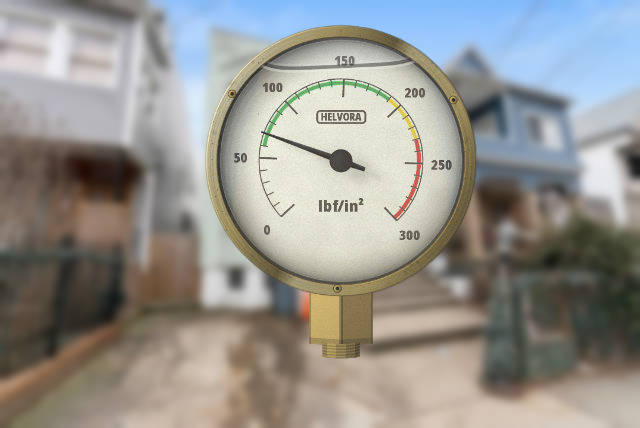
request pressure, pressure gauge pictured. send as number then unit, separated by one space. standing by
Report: 70 psi
